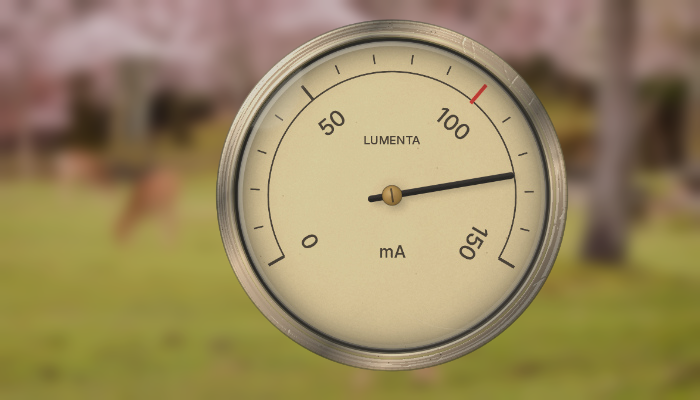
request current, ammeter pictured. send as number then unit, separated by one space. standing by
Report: 125 mA
